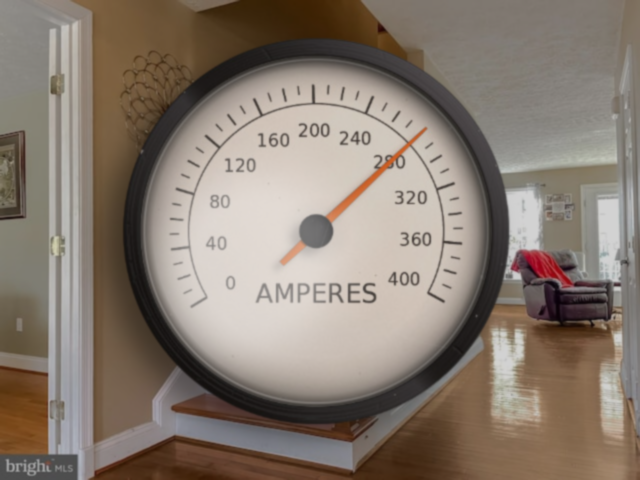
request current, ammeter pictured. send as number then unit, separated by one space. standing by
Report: 280 A
